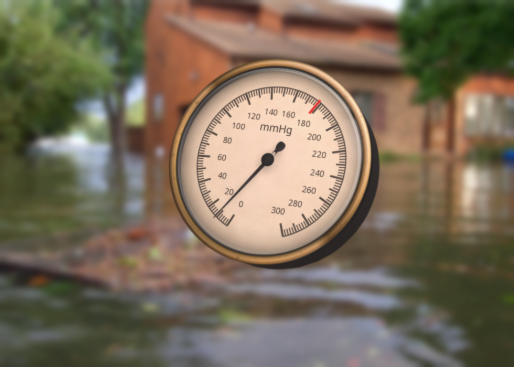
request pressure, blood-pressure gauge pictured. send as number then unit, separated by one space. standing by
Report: 10 mmHg
